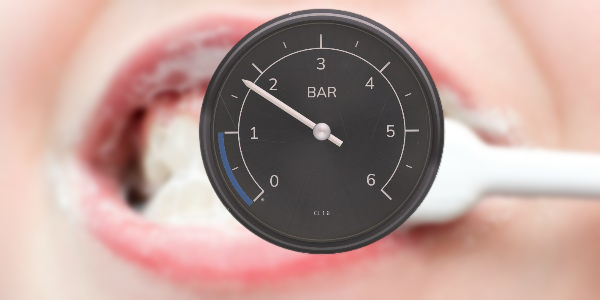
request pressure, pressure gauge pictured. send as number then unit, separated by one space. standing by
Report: 1.75 bar
